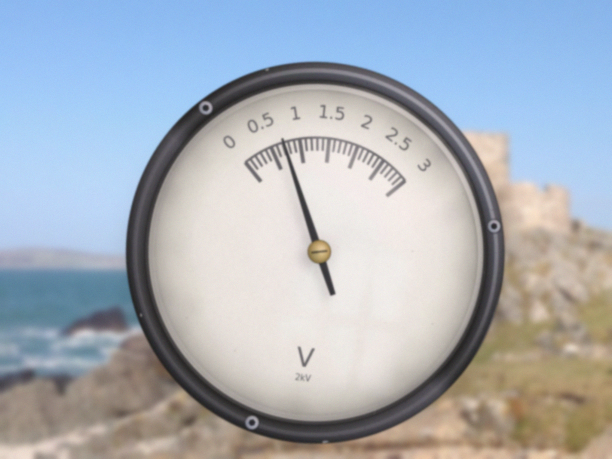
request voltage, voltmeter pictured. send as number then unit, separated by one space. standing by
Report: 0.7 V
